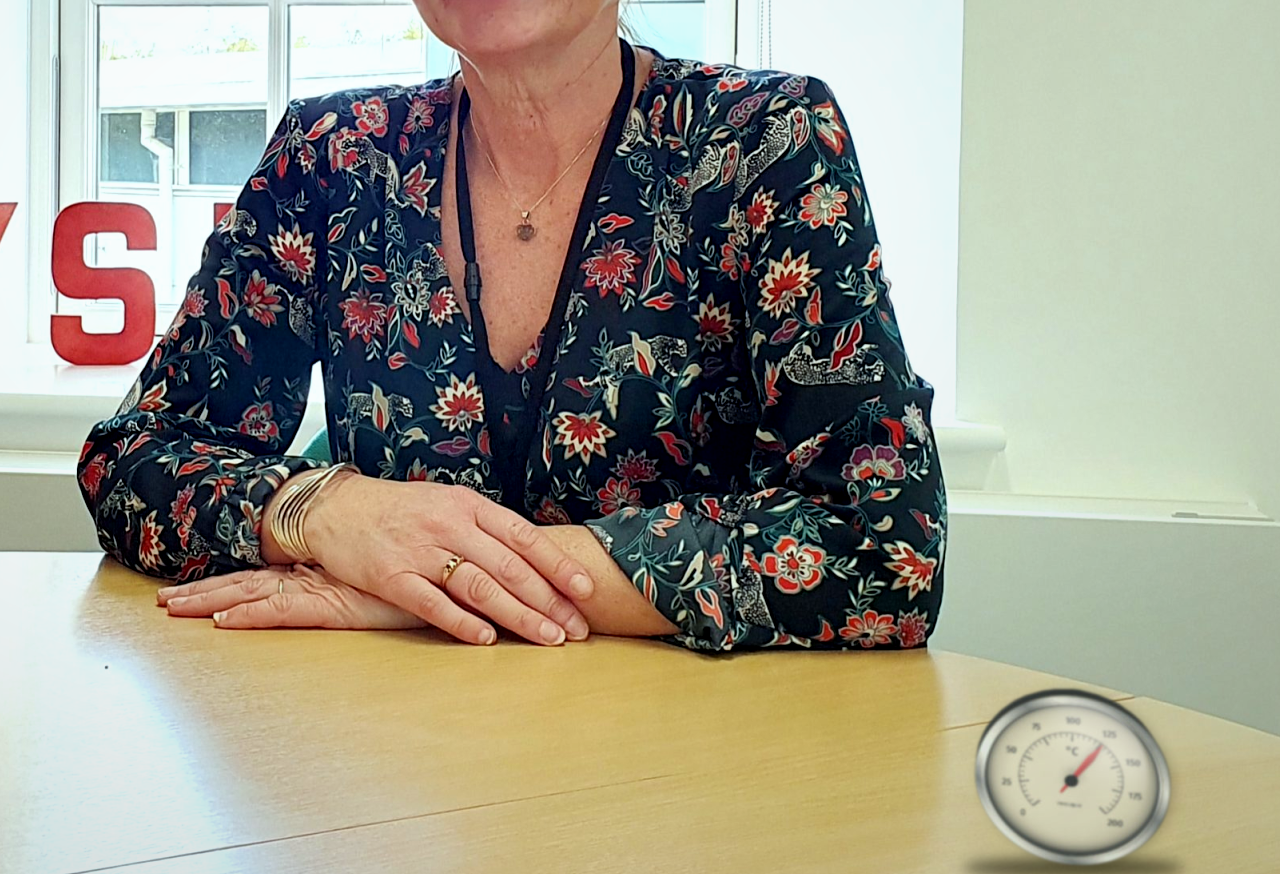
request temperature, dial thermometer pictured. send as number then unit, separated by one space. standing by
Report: 125 °C
